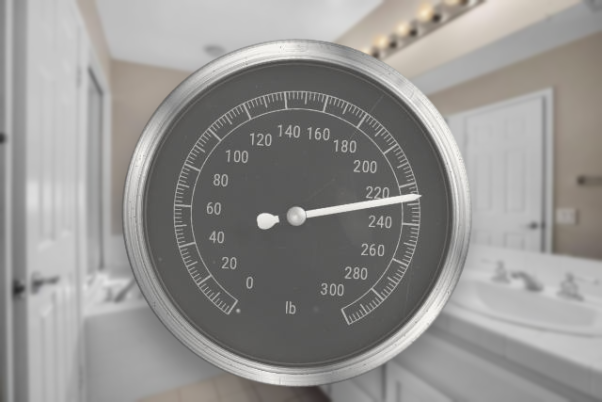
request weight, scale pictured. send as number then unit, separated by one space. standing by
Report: 226 lb
